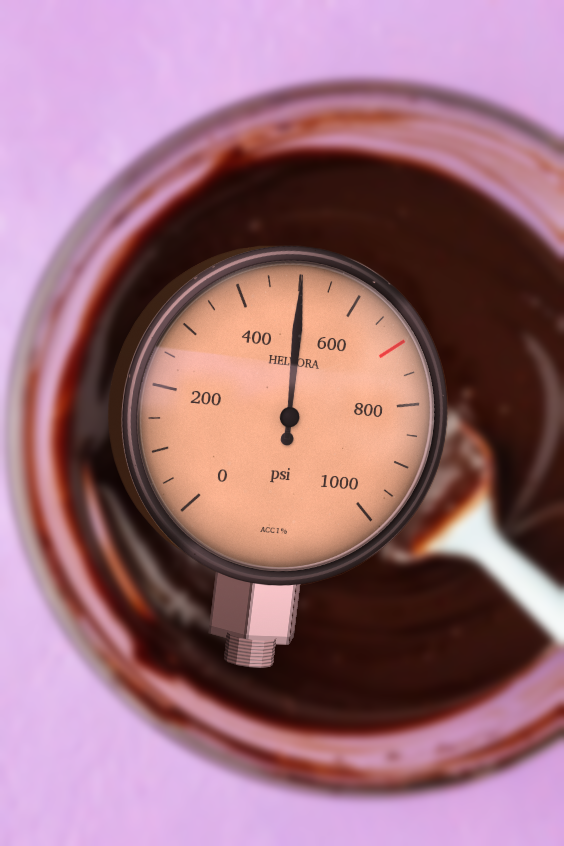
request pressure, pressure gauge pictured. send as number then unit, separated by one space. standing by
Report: 500 psi
